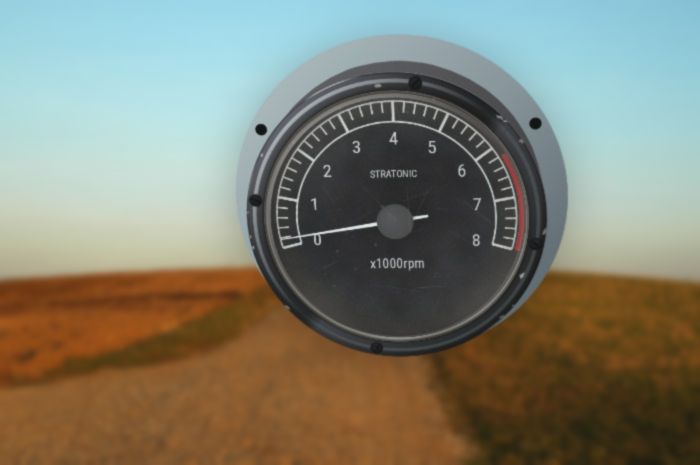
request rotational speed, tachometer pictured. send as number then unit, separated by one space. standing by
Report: 200 rpm
